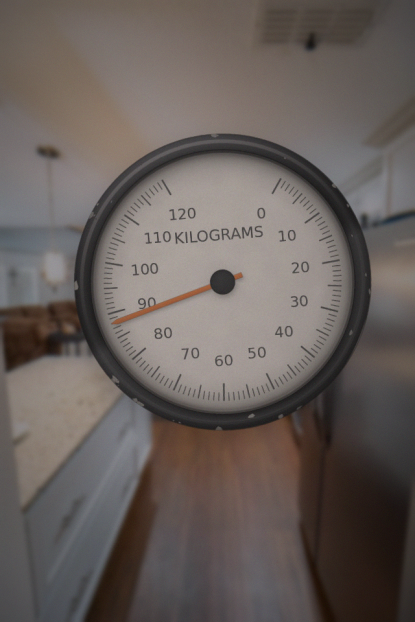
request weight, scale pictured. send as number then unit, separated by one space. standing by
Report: 88 kg
